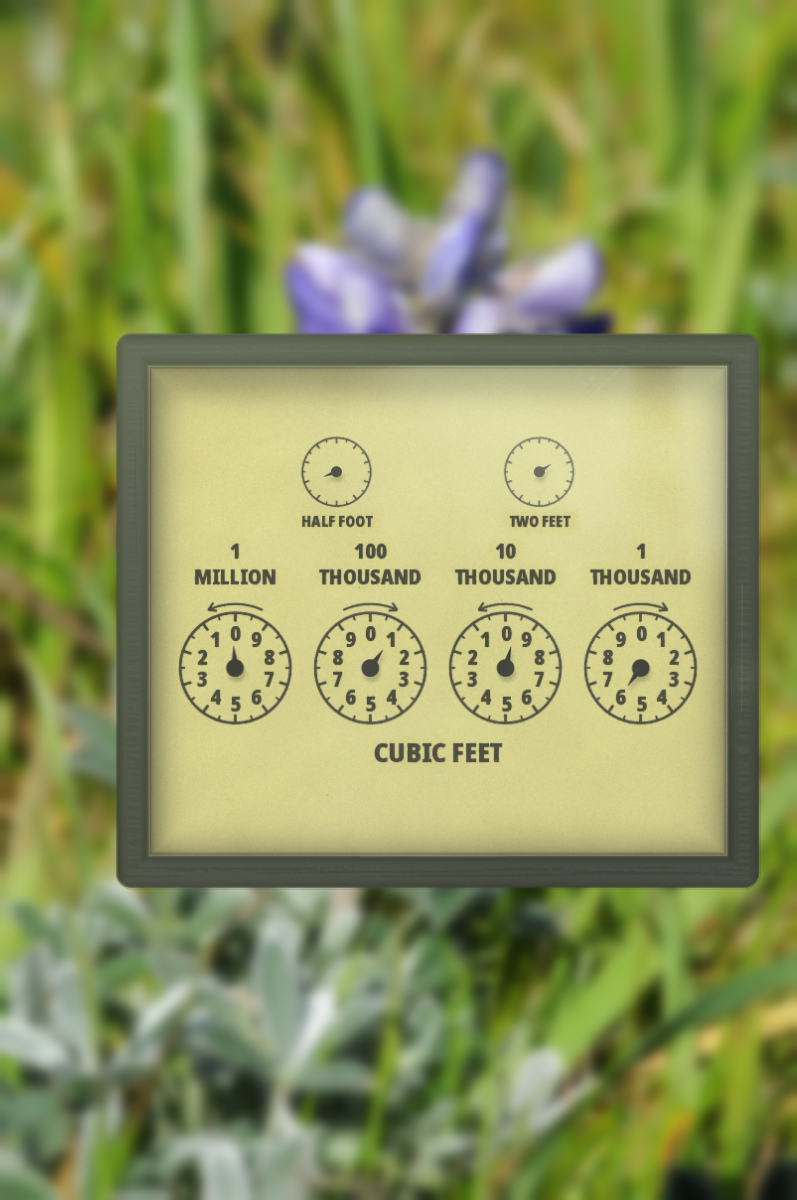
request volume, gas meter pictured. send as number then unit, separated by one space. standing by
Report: 9600 ft³
